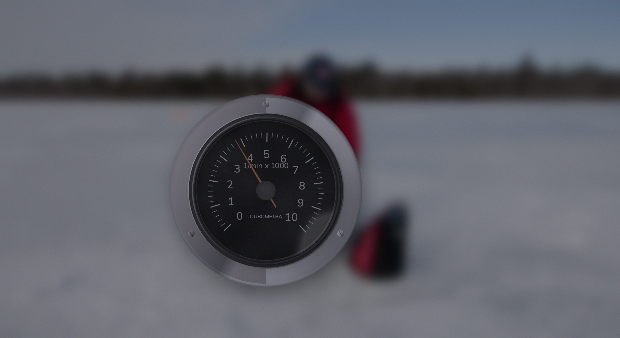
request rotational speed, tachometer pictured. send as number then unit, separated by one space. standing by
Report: 3800 rpm
